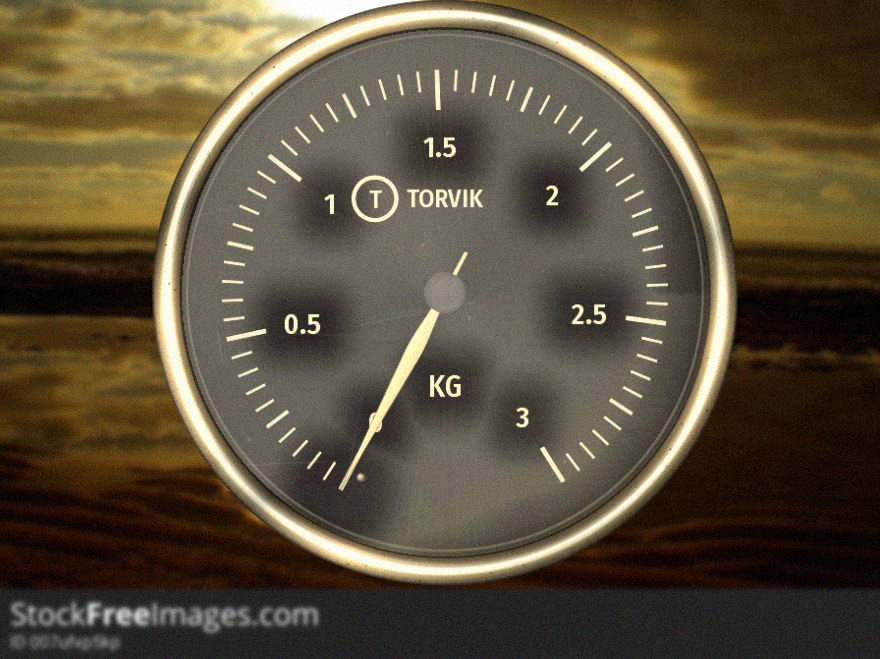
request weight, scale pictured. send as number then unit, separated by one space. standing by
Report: 0 kg
